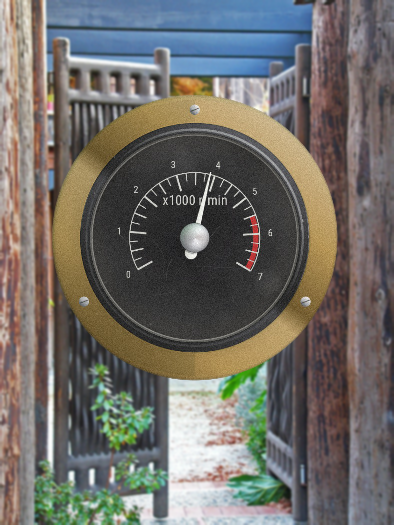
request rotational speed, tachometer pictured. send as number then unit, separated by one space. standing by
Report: 3875 rpm
